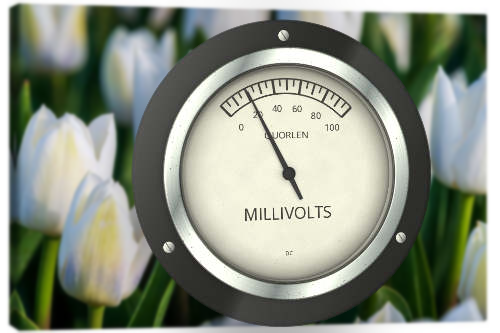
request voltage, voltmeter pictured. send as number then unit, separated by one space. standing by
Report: 20 mV
